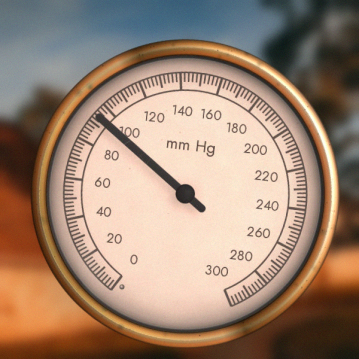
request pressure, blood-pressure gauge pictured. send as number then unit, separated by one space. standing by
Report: 94 mmHg
